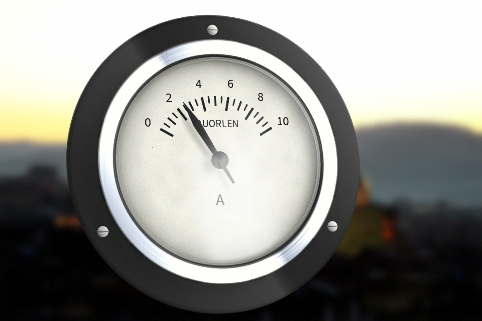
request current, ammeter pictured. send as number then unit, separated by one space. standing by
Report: 2.5 A
